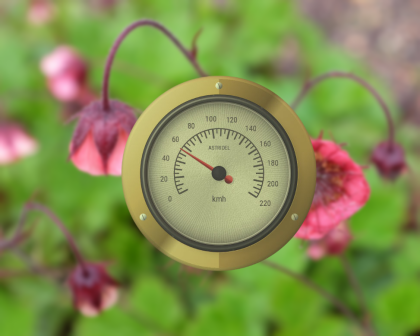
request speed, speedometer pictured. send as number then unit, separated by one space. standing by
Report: 55 km/h
